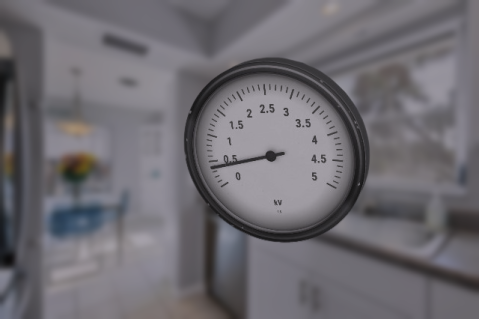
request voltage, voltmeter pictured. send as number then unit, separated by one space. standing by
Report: 0.4 kV
